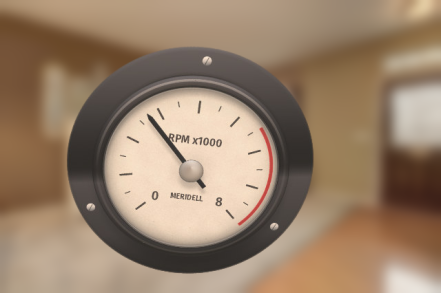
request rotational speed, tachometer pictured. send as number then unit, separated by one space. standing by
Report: 2750 rpm
